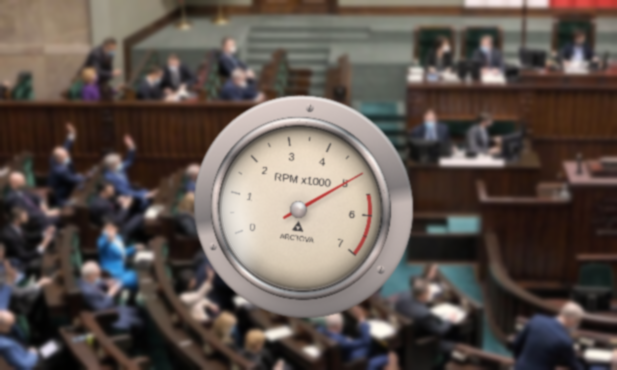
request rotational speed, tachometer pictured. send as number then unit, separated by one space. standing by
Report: 5000 rpm
